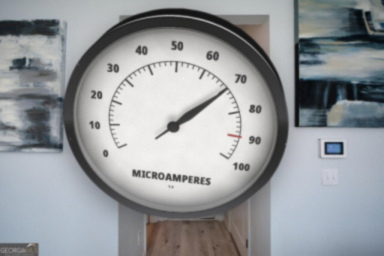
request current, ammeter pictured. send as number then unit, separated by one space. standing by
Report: 70 µA
